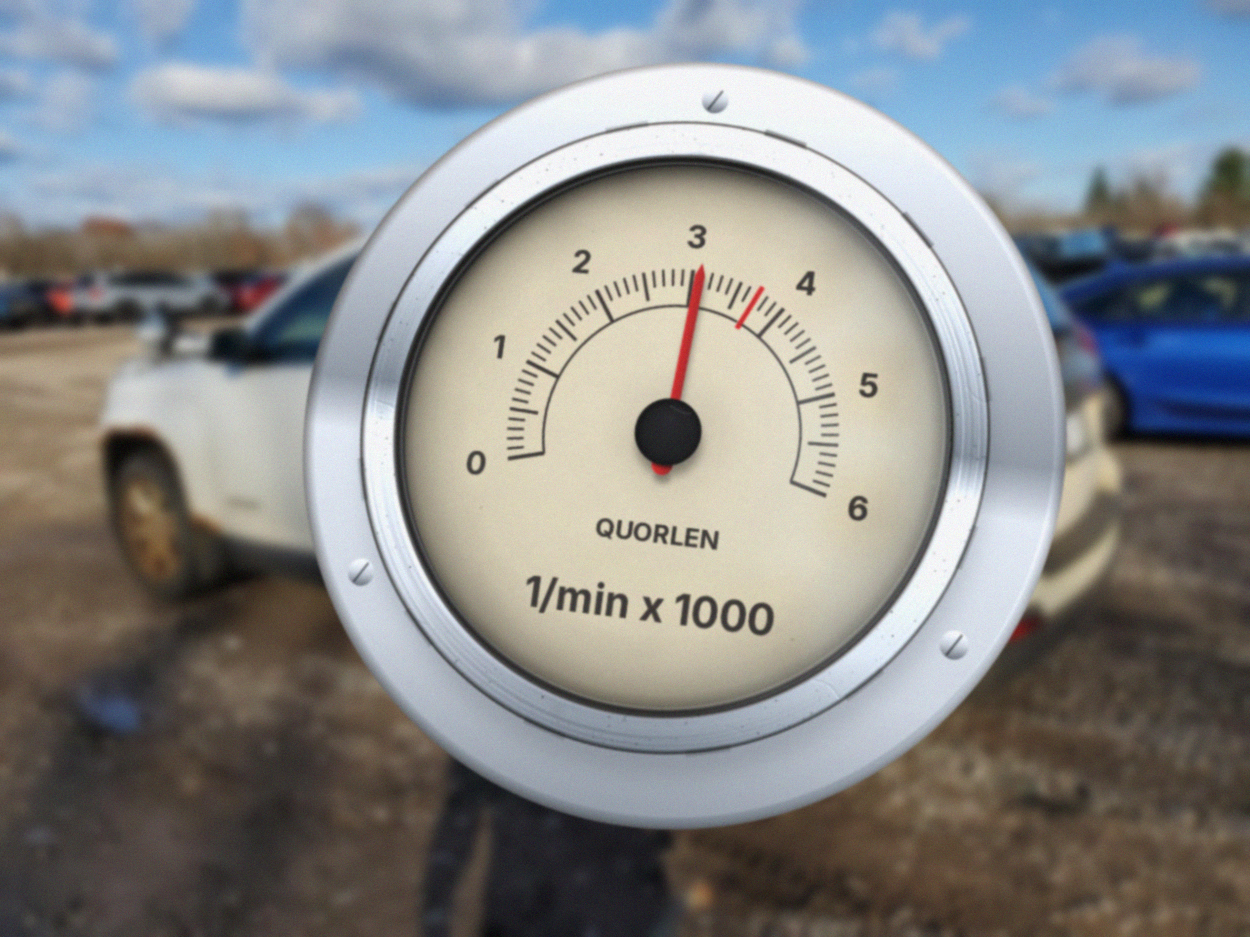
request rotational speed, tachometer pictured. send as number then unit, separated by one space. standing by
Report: 3100 rpm
